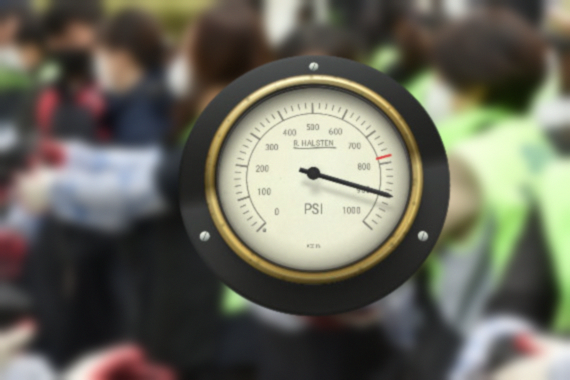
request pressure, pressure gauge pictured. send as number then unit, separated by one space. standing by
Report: 900 psi
